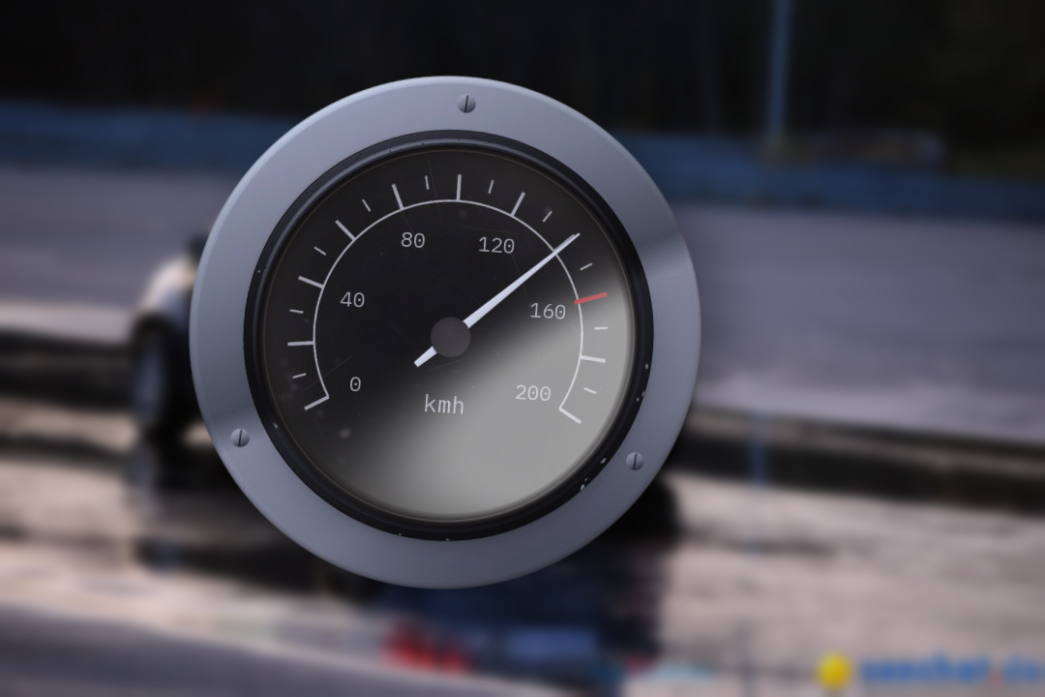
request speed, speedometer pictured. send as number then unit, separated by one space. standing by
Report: 140 km/h
